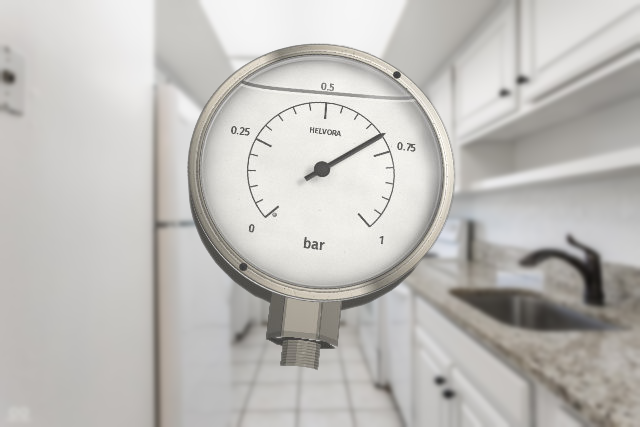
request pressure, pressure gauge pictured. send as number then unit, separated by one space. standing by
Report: 0.7 bar
